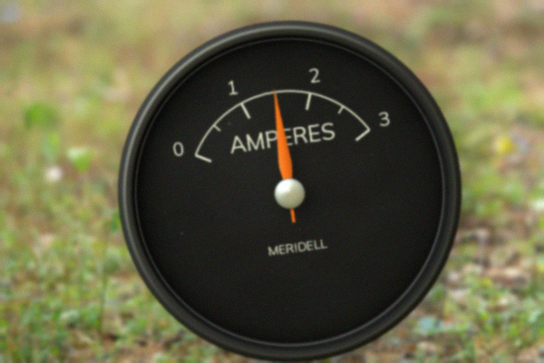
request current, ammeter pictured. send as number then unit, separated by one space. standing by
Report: 1.5 A
